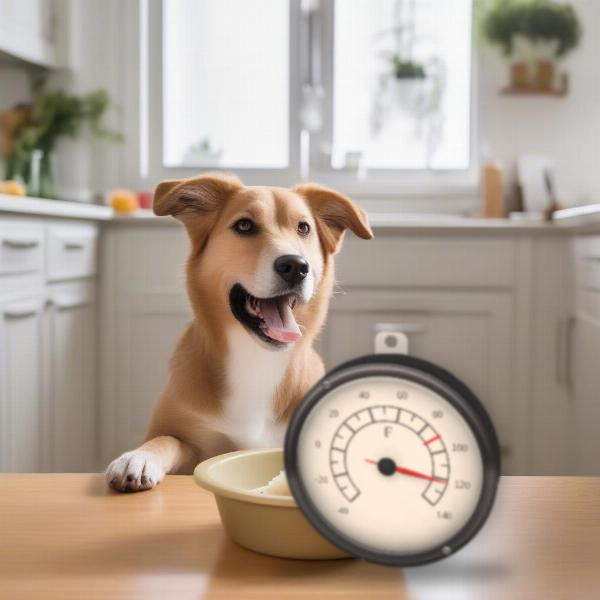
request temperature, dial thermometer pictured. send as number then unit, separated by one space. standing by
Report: 120 °F
